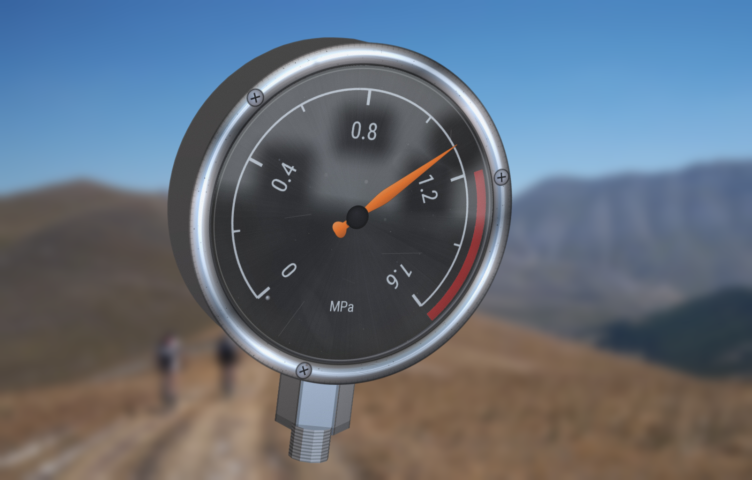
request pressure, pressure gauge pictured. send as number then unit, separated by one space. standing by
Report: 1.1 MPa
